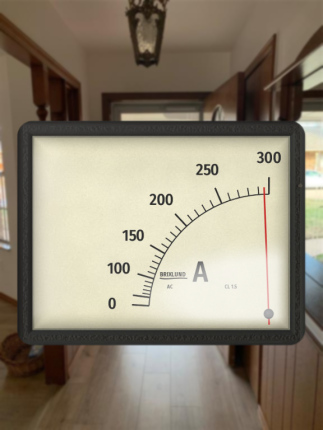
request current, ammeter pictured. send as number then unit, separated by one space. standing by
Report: 295 A
